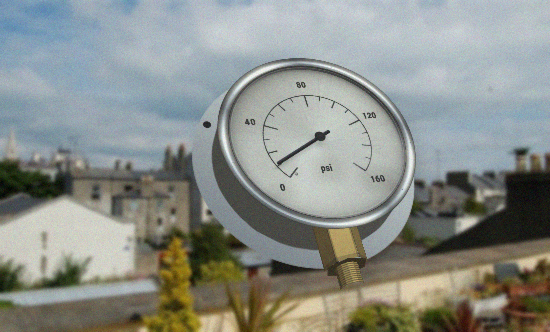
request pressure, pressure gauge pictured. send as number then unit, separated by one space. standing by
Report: 10 psi
